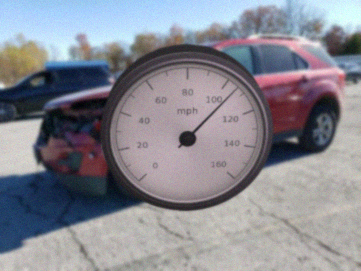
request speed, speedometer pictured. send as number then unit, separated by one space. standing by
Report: 105 mph
